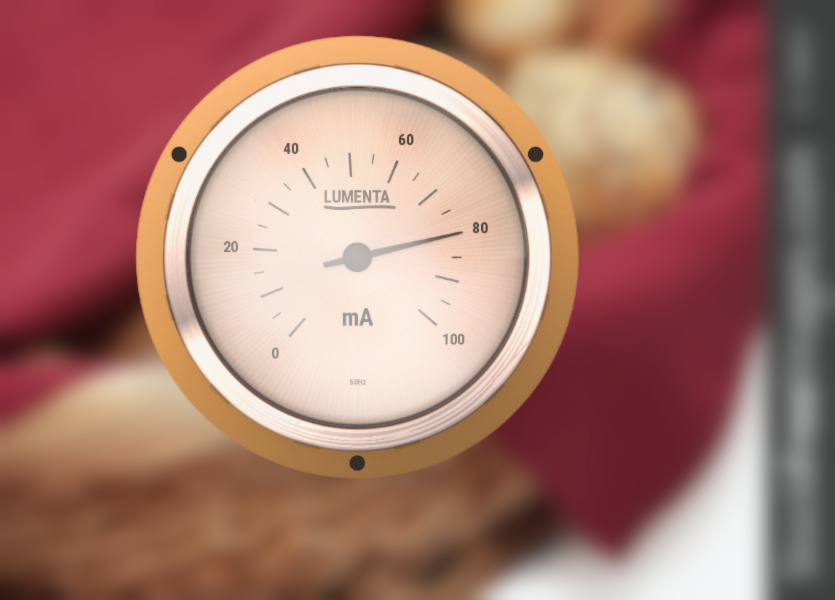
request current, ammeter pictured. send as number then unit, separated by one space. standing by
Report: 80 mA
